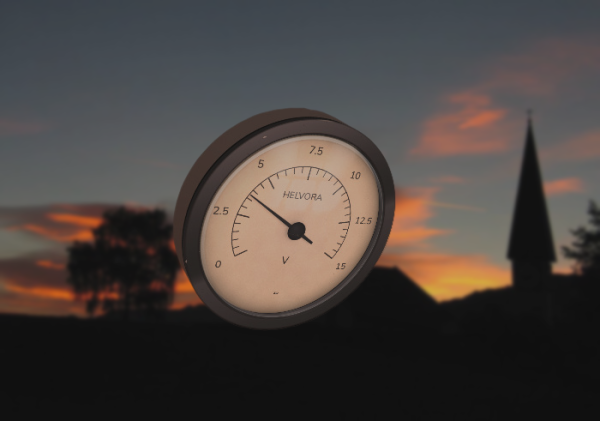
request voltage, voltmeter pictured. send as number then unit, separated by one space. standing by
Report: 3.75 V
